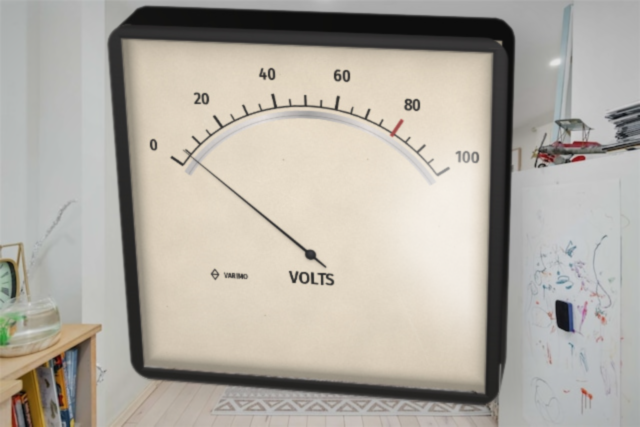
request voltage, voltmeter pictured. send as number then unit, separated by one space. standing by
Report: 5 V
